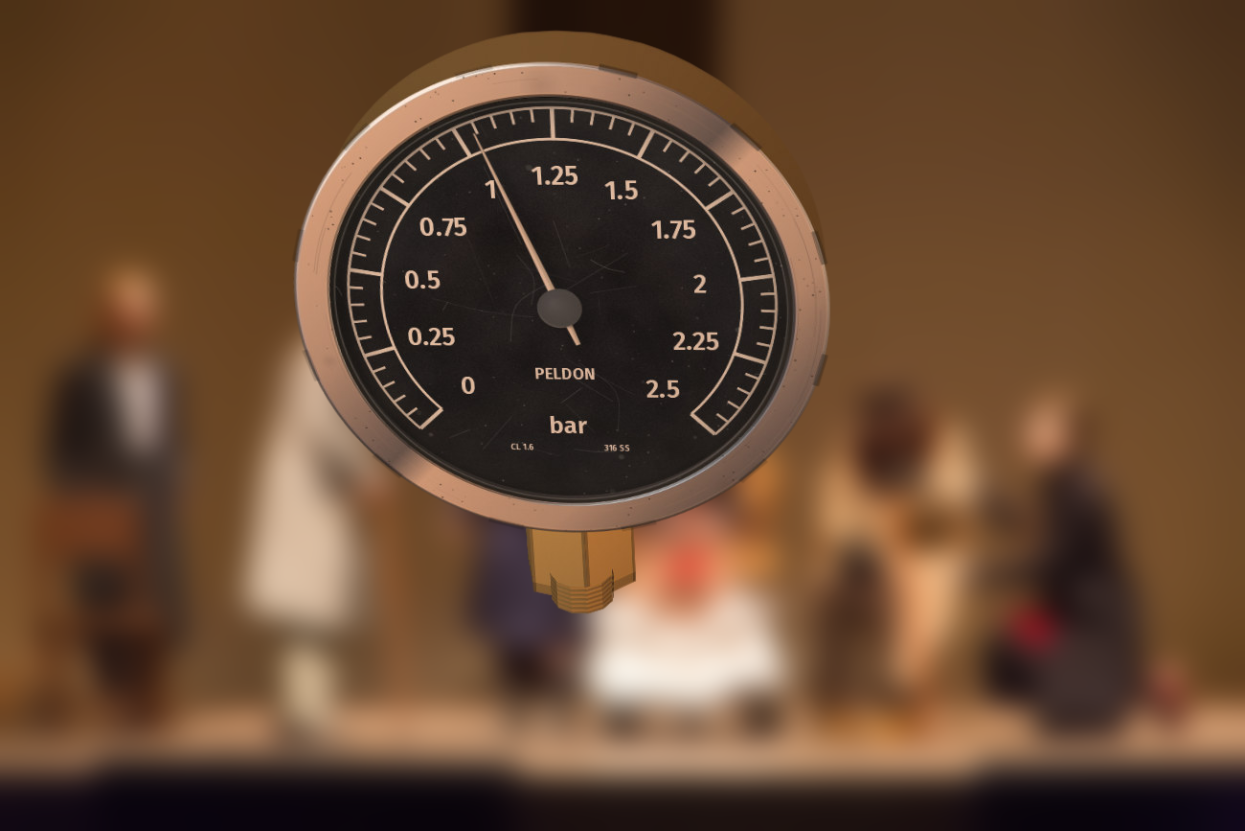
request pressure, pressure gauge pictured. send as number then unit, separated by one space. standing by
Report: 1.05 bar
